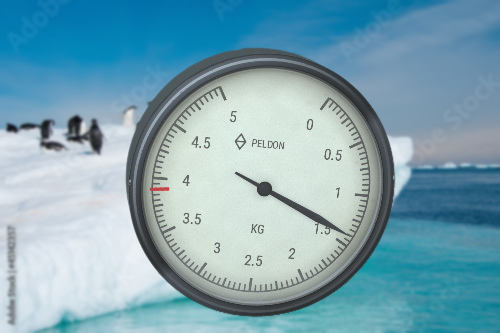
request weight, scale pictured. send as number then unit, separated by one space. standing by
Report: 1.4 kg
